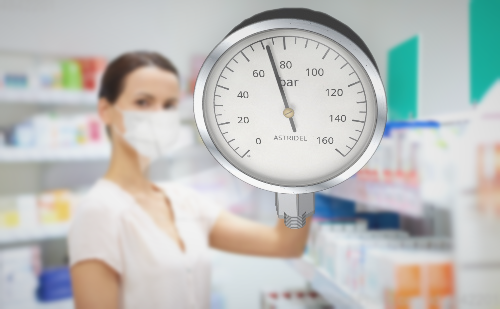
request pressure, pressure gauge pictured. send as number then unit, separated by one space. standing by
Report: 72.5 bar
